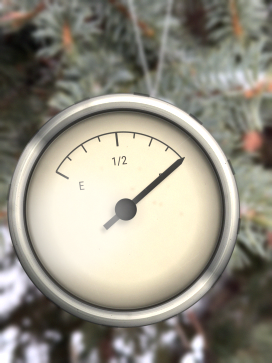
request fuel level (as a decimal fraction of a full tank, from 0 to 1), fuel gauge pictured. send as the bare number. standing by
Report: 1
